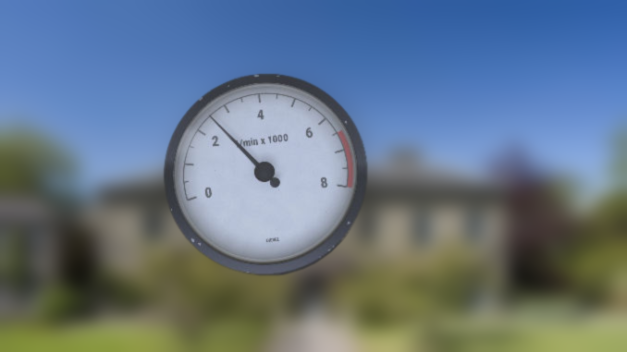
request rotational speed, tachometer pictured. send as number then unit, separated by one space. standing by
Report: 2500 rpm
